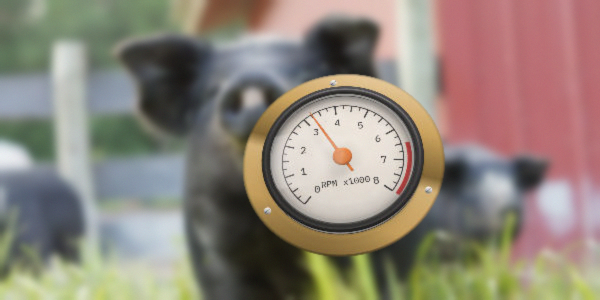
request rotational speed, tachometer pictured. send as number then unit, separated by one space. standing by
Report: 3250 rpm
